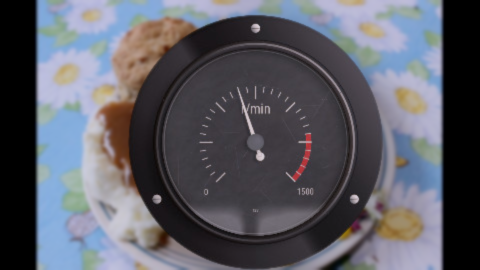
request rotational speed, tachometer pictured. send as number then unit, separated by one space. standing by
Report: 650 rpm
